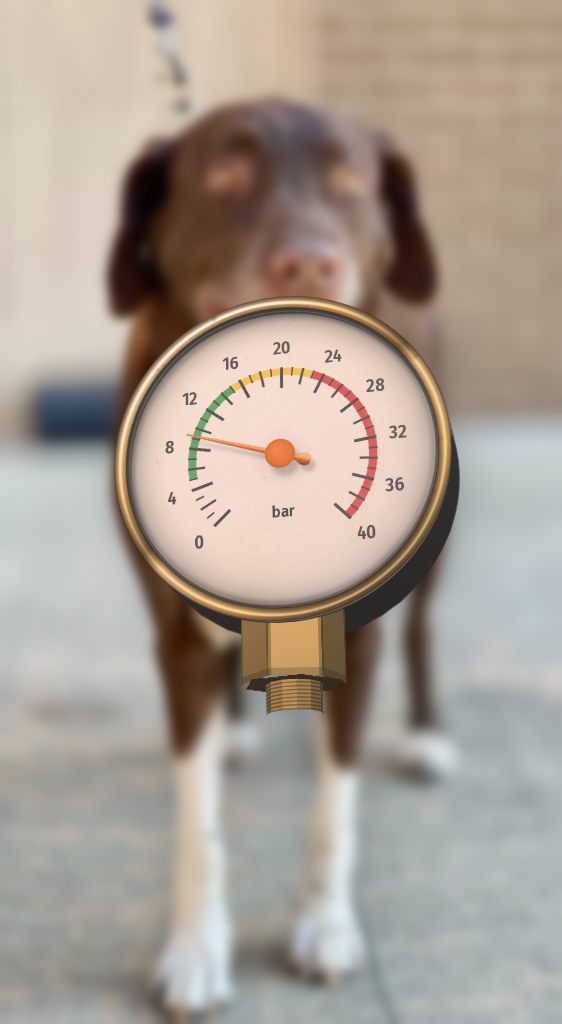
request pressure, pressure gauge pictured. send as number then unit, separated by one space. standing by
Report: 9 bar
